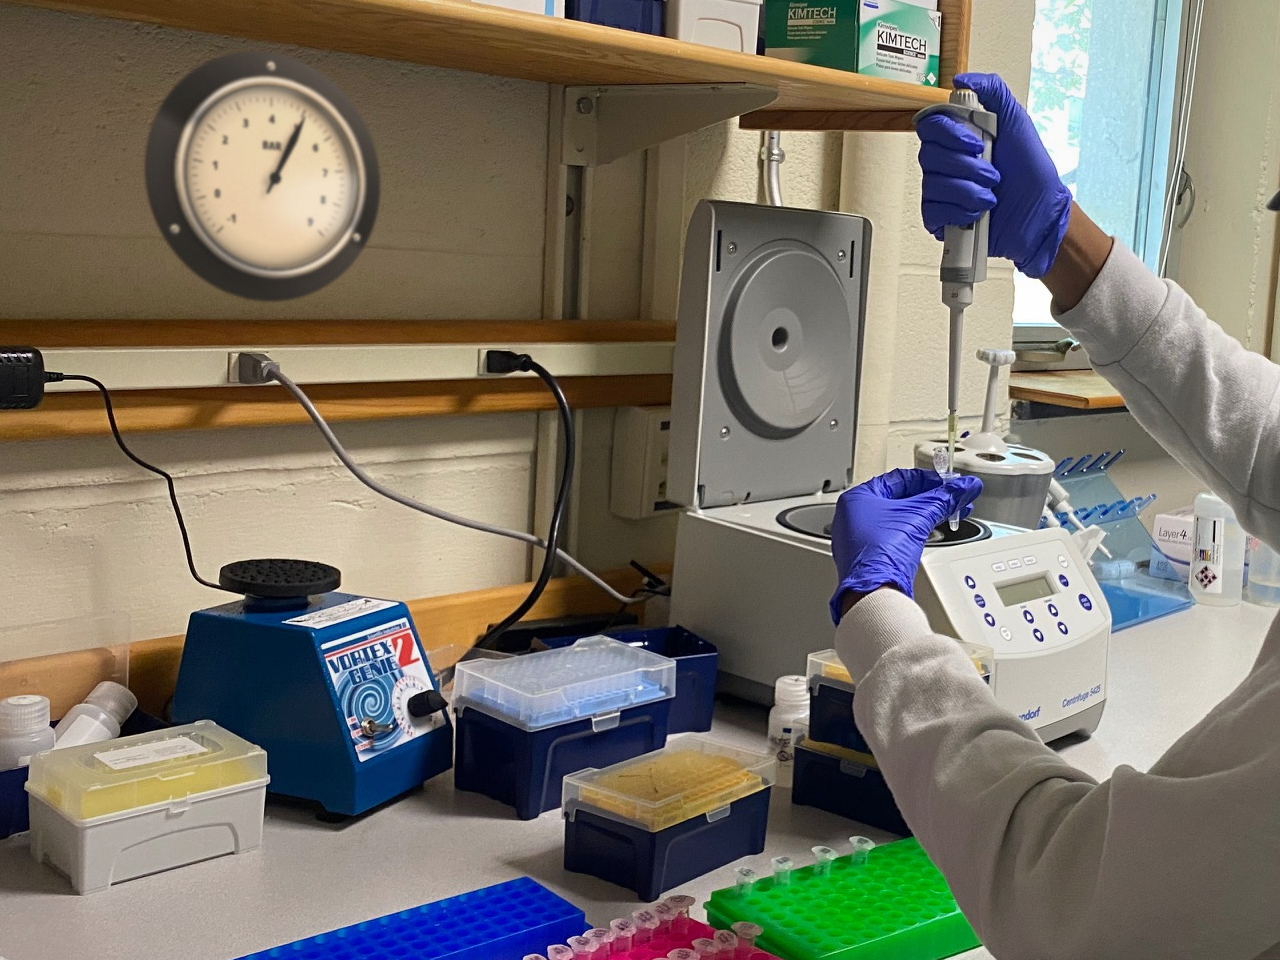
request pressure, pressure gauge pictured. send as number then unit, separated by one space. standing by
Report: 5 bar
